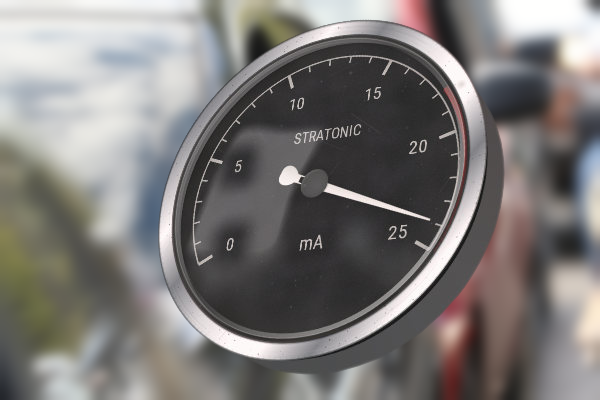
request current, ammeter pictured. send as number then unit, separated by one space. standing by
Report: 24 mA
